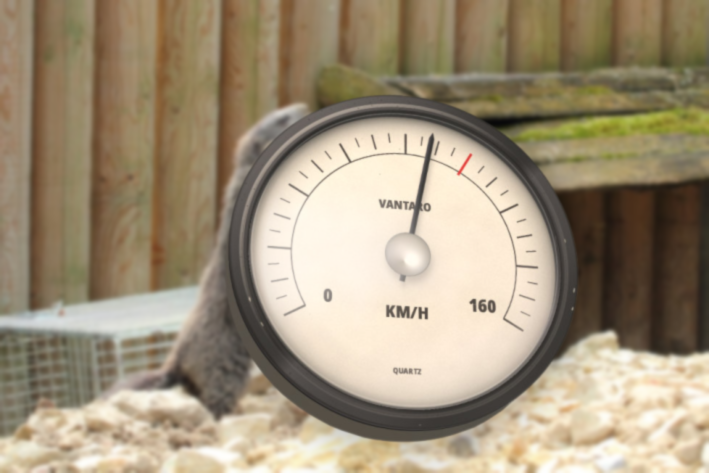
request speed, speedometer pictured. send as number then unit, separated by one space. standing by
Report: 87.5 km/h
